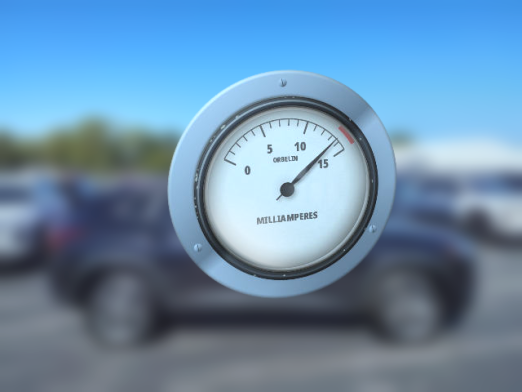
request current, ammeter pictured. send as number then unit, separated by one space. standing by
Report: 13.5 mA
